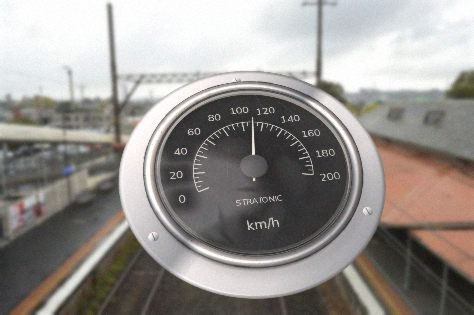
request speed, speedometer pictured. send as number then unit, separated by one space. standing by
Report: 110 km/h
